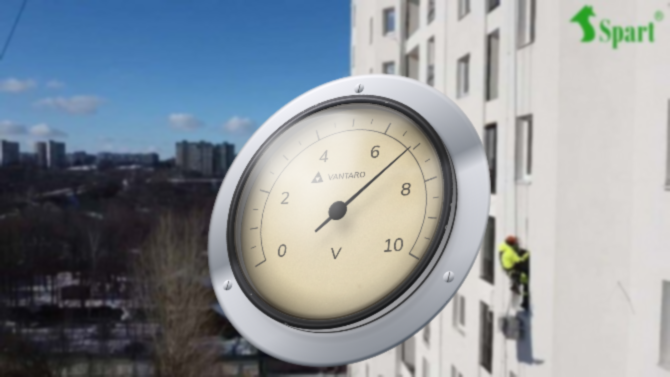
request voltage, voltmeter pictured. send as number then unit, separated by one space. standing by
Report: 7 V
